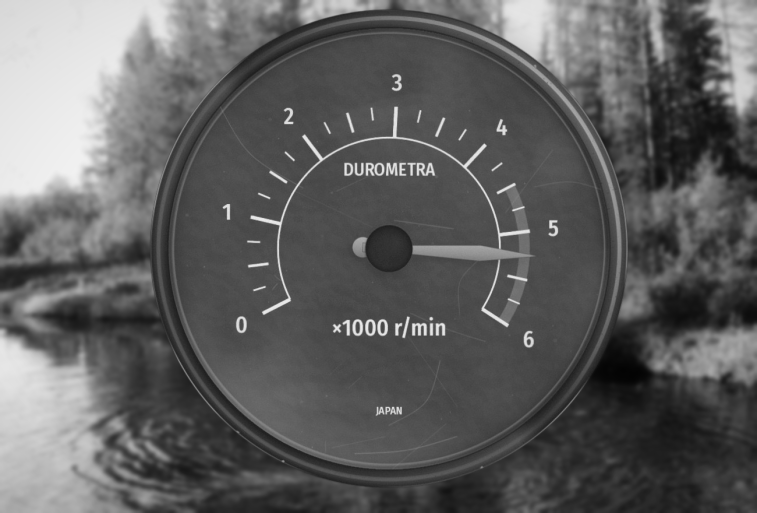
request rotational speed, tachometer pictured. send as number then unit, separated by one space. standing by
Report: 5250 rpm
